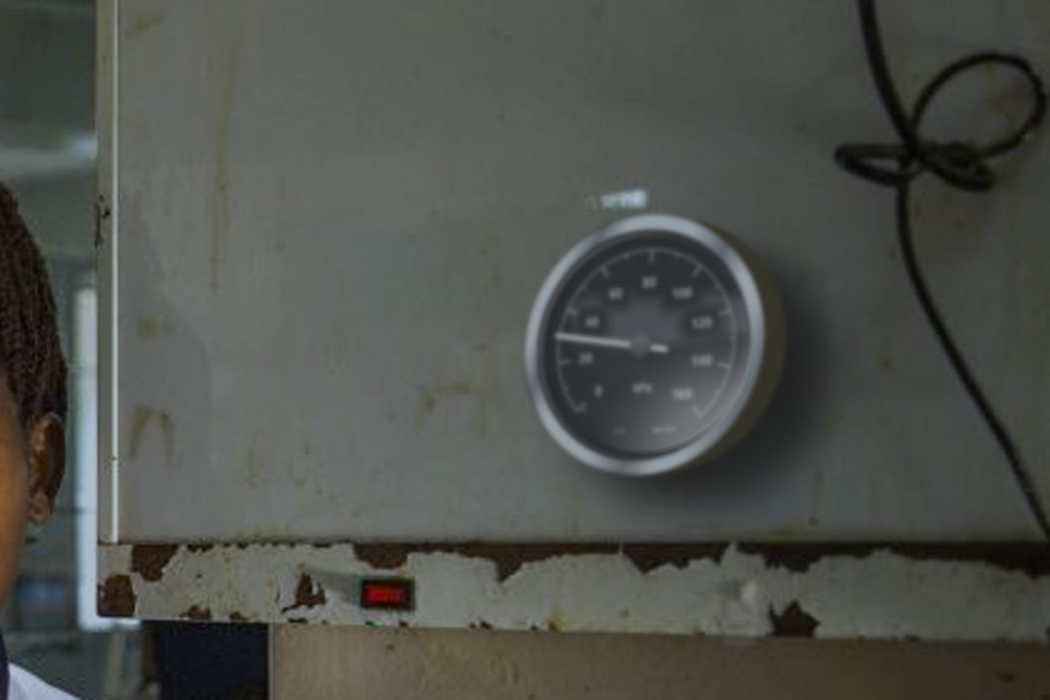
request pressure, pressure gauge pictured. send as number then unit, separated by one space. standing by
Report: 30 kPa
